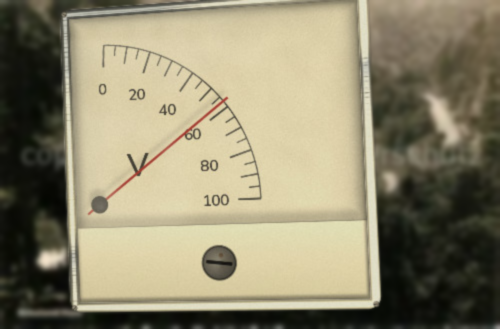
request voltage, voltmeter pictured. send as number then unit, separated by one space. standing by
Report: 57.5 V
